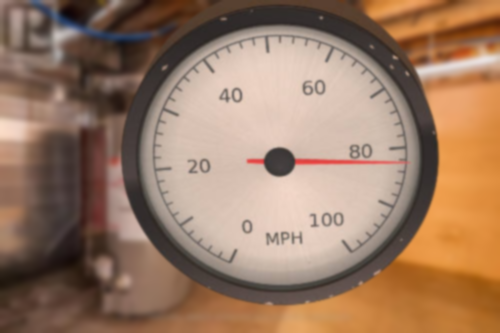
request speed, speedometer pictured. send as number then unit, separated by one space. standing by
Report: 82 mph
